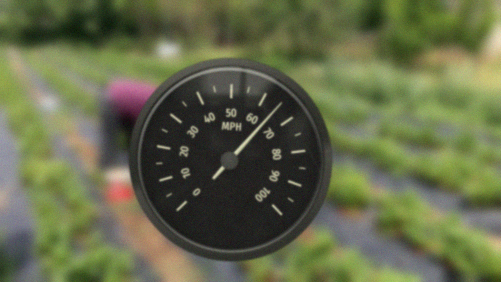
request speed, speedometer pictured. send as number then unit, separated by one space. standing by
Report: 65 mph
